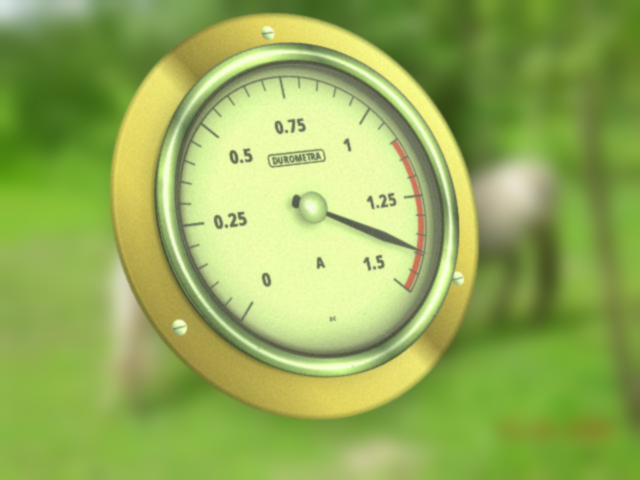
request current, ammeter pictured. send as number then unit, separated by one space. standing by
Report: 1.4 A
